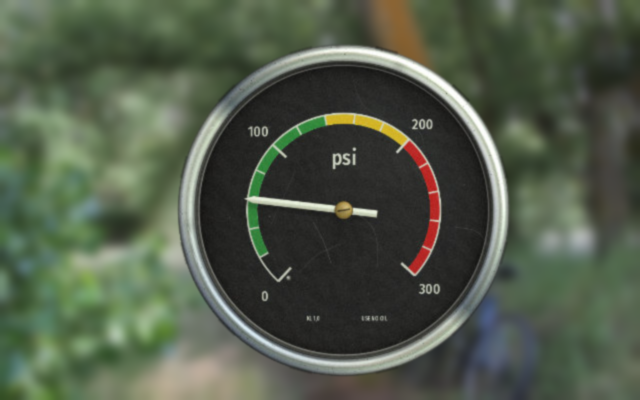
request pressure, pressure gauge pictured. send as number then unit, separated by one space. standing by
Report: 60 psi
